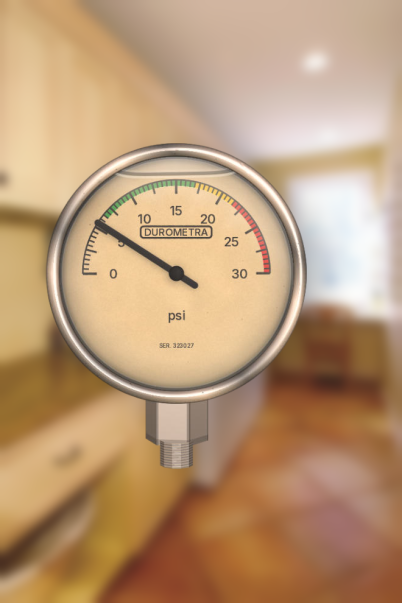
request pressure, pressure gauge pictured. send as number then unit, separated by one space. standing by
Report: 5.5 psi
